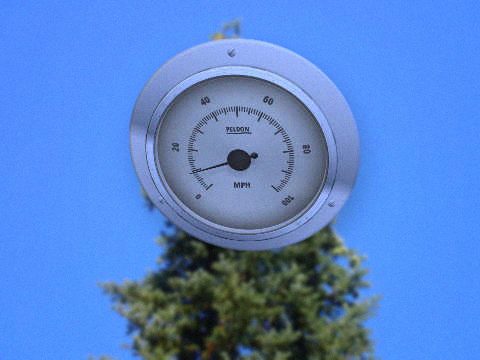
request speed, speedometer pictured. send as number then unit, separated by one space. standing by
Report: 10 mph
